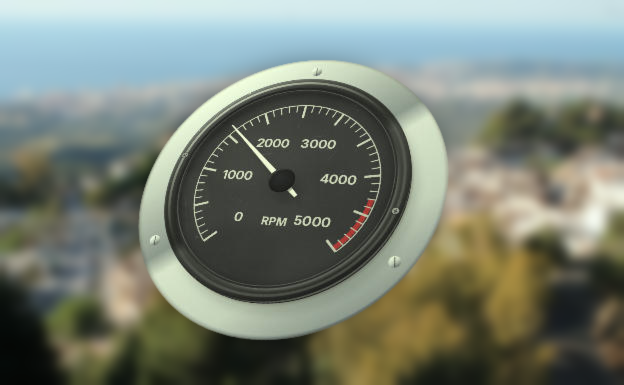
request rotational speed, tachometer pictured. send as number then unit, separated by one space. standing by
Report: 1600 rpm
